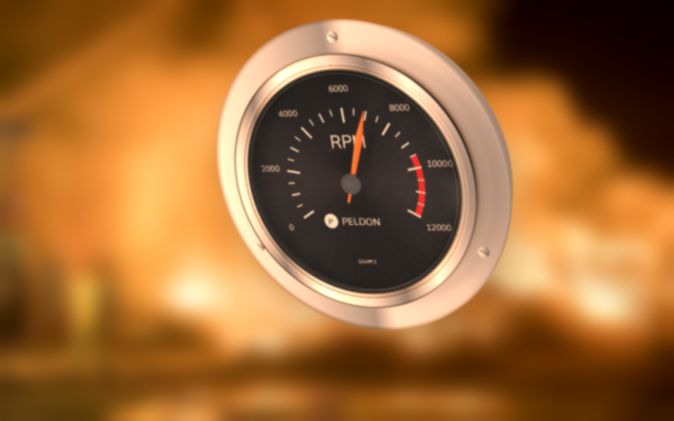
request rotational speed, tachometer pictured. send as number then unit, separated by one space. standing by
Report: 7000 rpm
